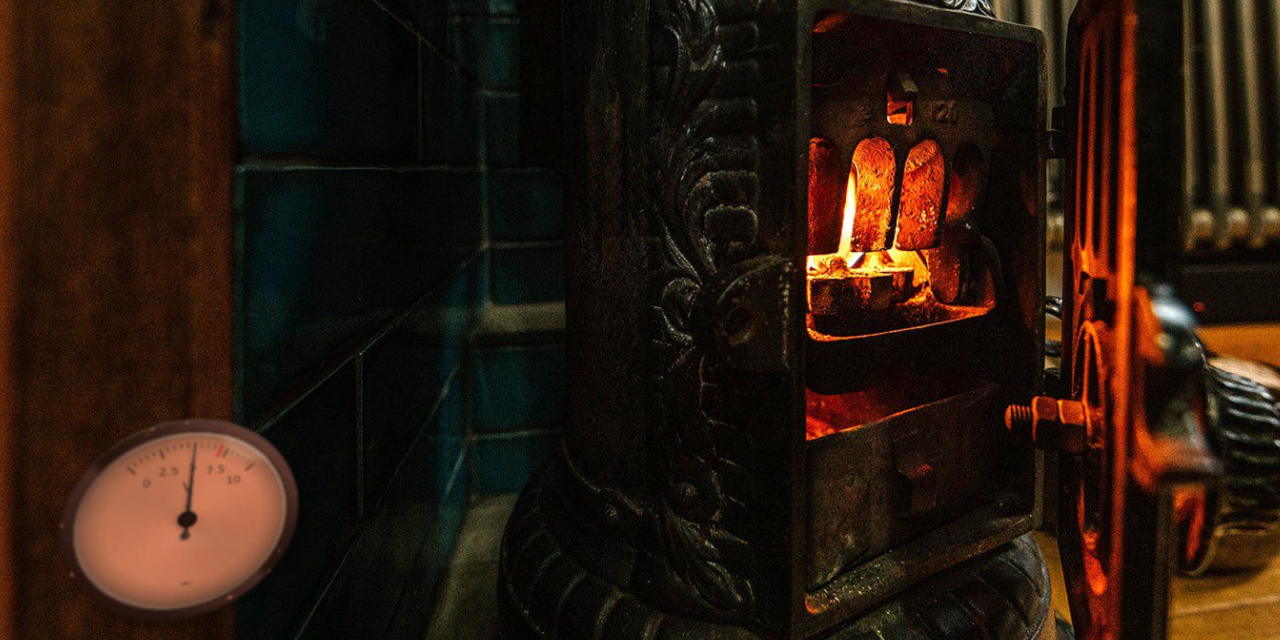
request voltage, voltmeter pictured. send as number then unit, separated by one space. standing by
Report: 5 V
